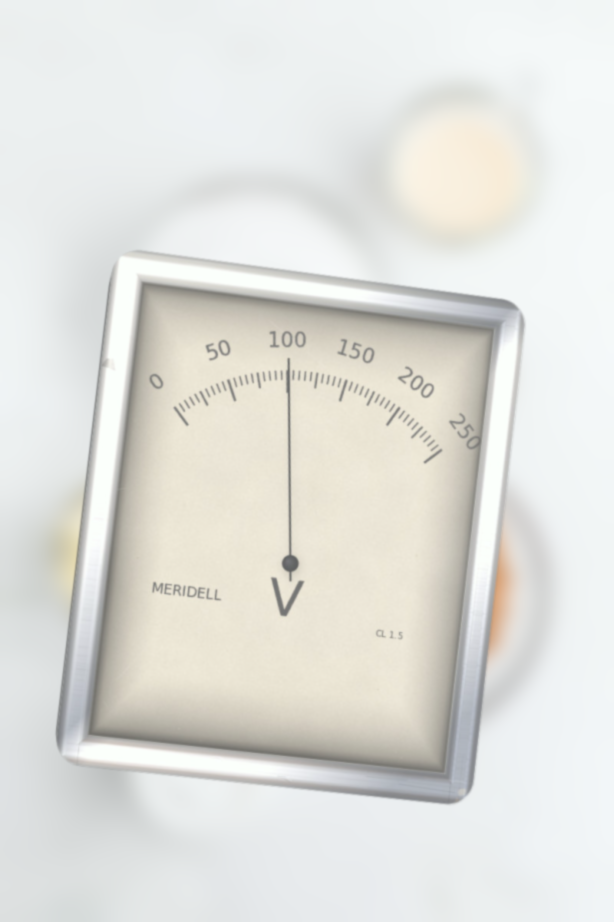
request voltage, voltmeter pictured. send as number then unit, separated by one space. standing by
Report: 100 V
